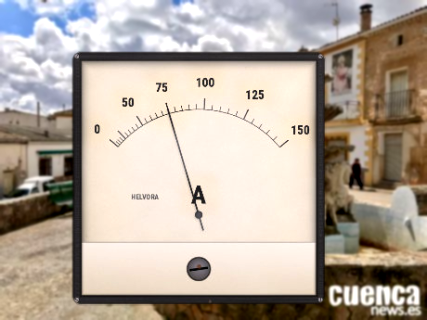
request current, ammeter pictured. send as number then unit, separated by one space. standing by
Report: 75 A
